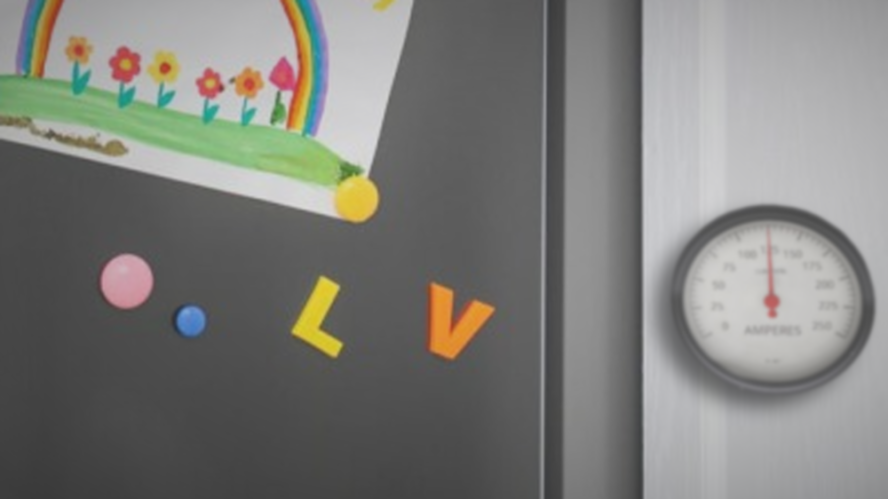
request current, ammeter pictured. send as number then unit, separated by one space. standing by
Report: 125 A
